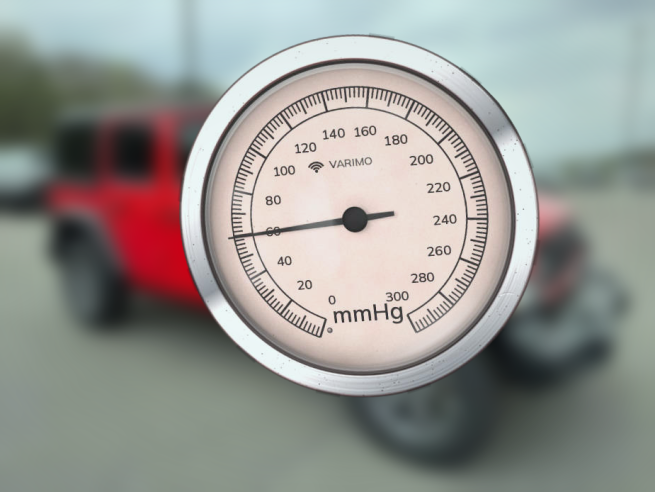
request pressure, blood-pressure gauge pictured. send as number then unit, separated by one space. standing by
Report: 60 mmHg
